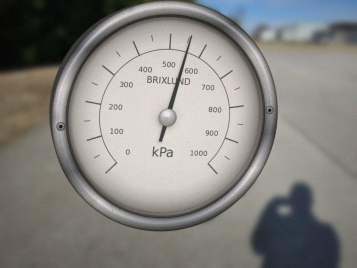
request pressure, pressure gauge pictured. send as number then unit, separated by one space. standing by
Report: 550 kPa
